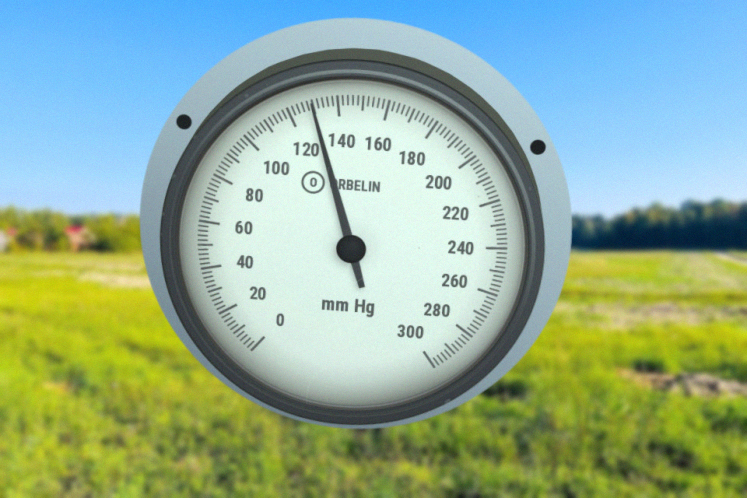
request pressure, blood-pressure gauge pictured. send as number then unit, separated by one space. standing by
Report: 130 mmHg
